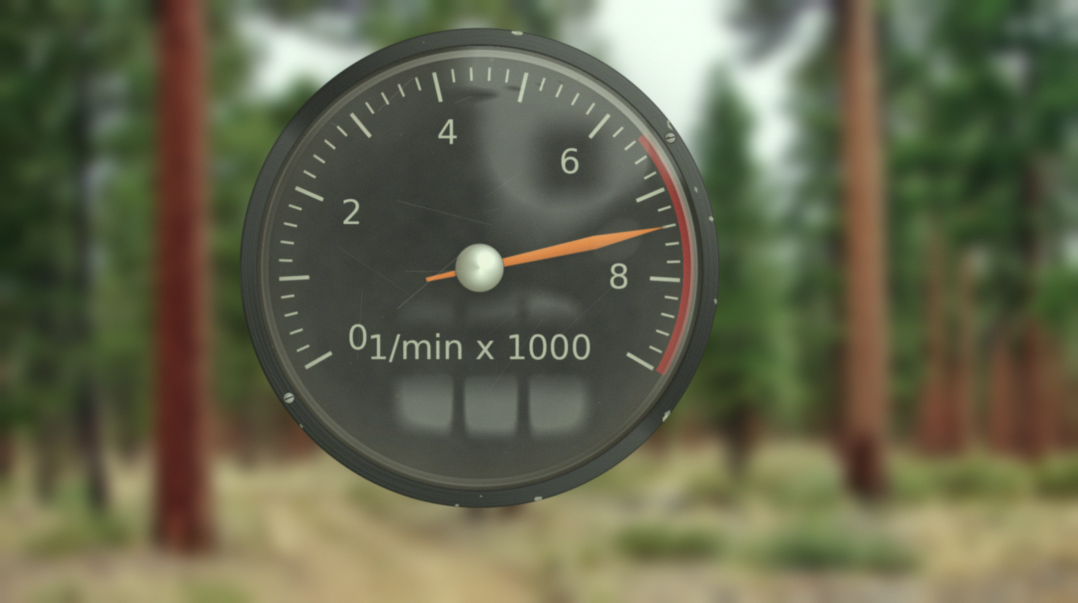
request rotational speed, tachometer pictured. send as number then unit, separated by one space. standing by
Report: 7400 rpm
